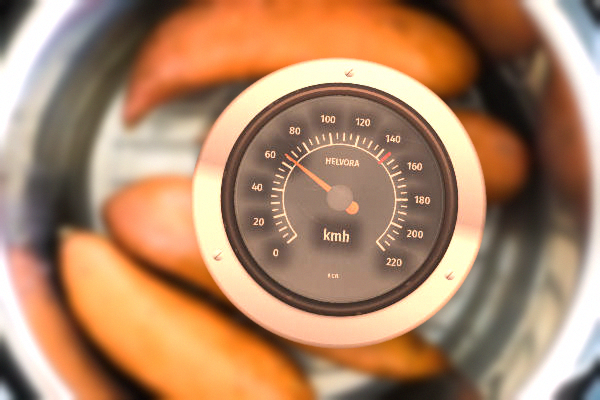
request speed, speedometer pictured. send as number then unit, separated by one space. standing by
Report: 65 km/h
